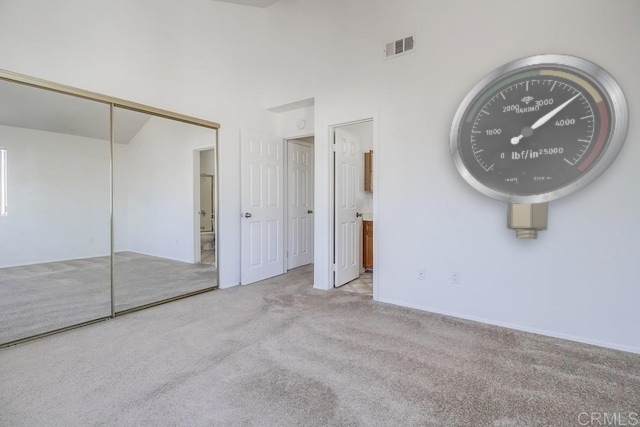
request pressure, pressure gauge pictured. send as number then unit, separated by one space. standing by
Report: 3500 psi
